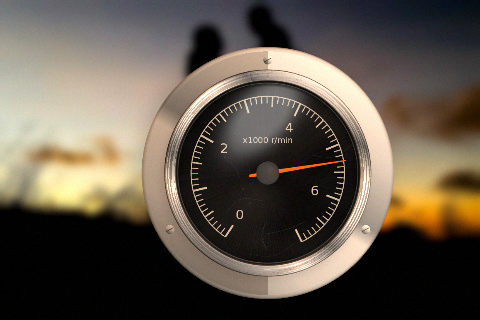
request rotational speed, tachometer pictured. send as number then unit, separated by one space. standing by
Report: 5300 rpm
